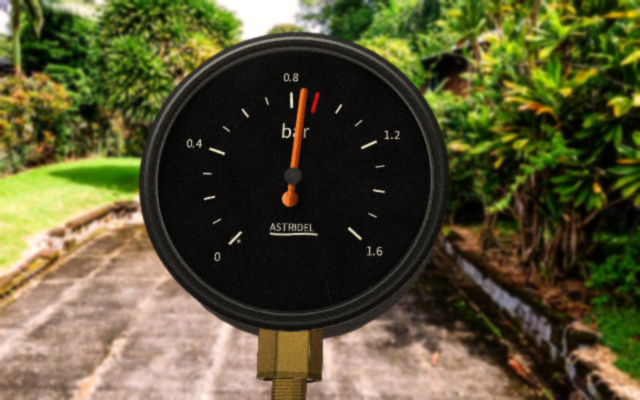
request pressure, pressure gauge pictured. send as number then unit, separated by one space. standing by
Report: 0.85 bar
